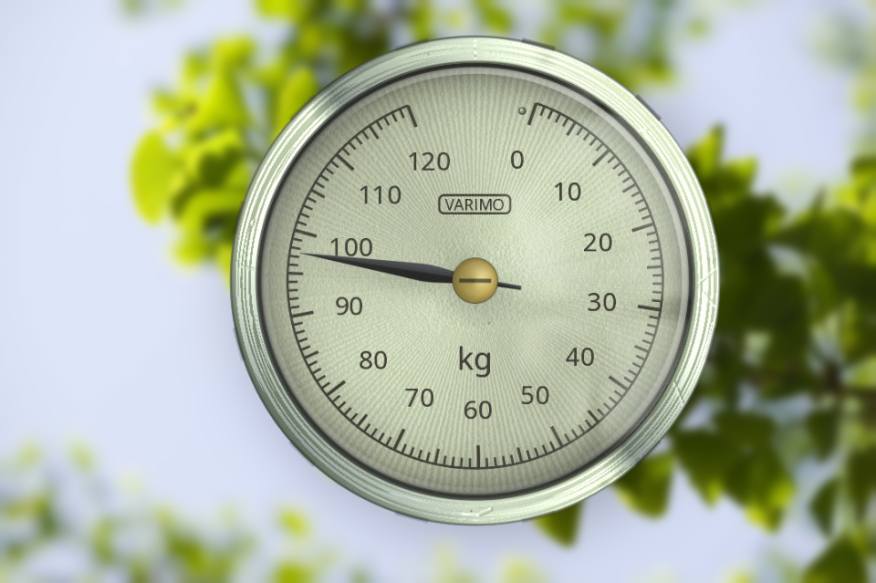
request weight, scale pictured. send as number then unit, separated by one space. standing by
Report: 97.5 kg
